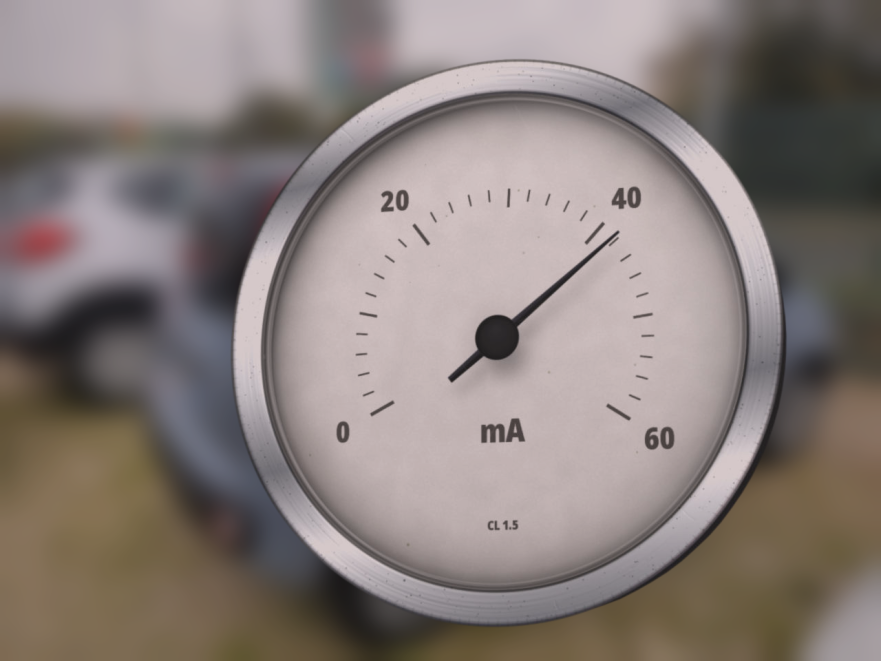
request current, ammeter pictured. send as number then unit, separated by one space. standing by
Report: 42 mA
